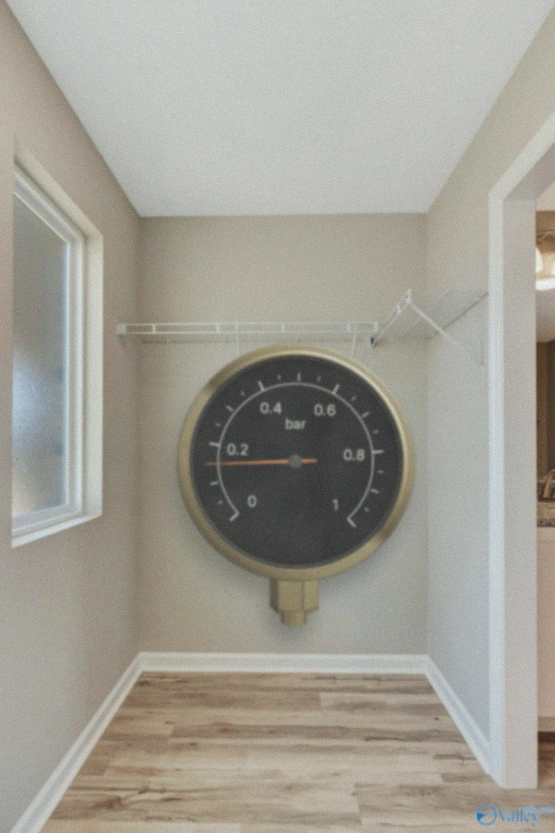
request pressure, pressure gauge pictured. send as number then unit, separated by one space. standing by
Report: 0.15 bar
